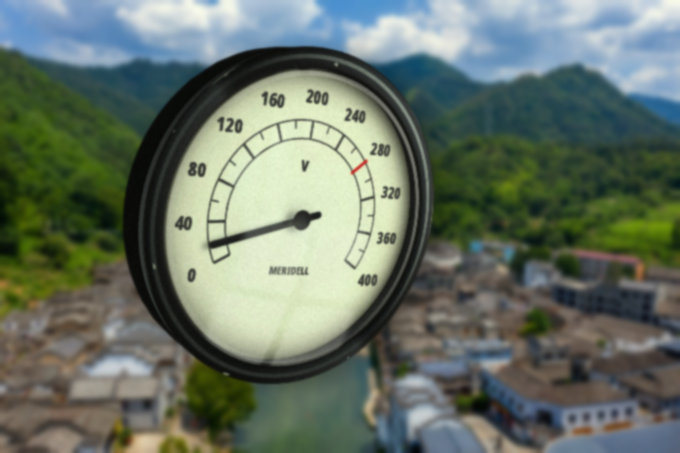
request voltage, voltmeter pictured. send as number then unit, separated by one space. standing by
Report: 20 V
